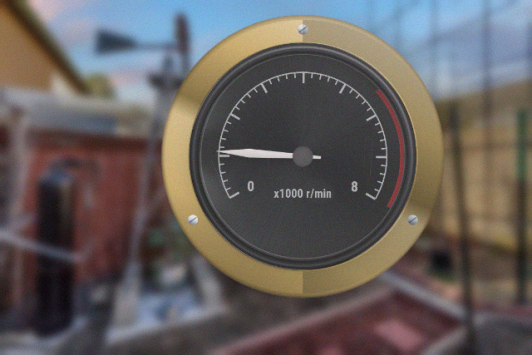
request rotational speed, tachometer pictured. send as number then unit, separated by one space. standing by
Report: 1100 rpm
